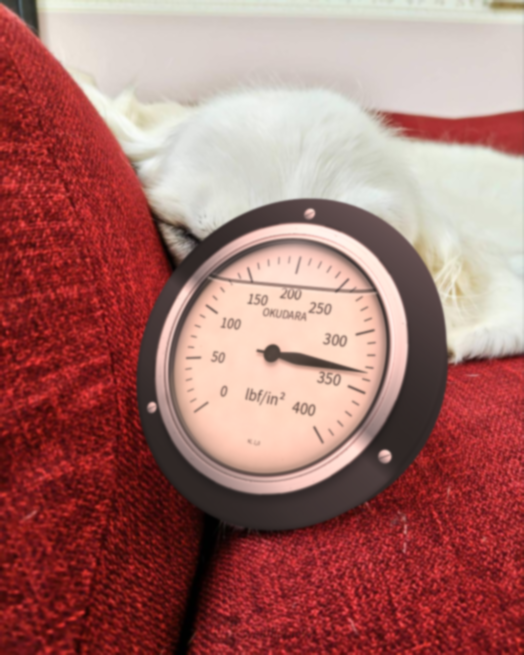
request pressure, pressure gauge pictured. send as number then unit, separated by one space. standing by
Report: 335 psi
